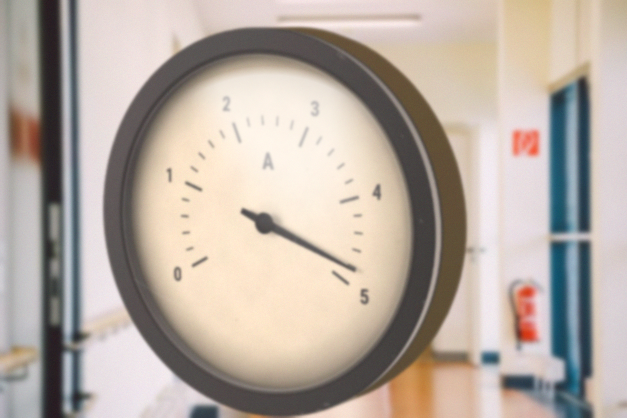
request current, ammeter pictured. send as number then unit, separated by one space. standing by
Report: 4.8 A
